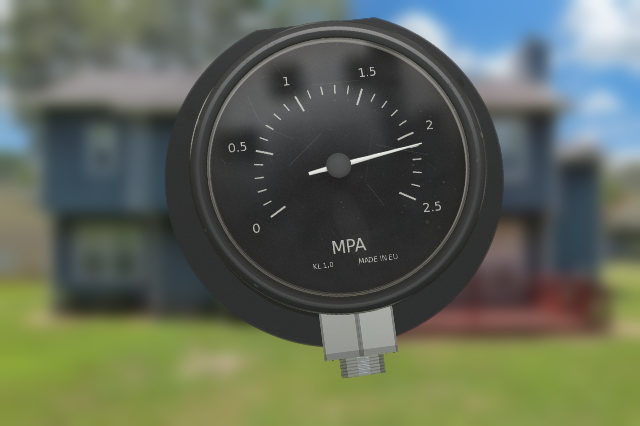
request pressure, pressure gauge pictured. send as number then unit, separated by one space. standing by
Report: 2.1 MPa
